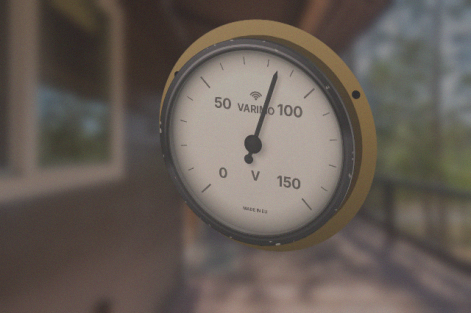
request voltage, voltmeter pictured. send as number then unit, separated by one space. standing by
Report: 85 V
